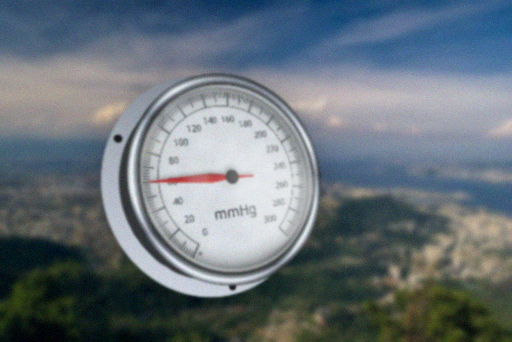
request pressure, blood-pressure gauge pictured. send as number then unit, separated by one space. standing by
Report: 60 mmHg
